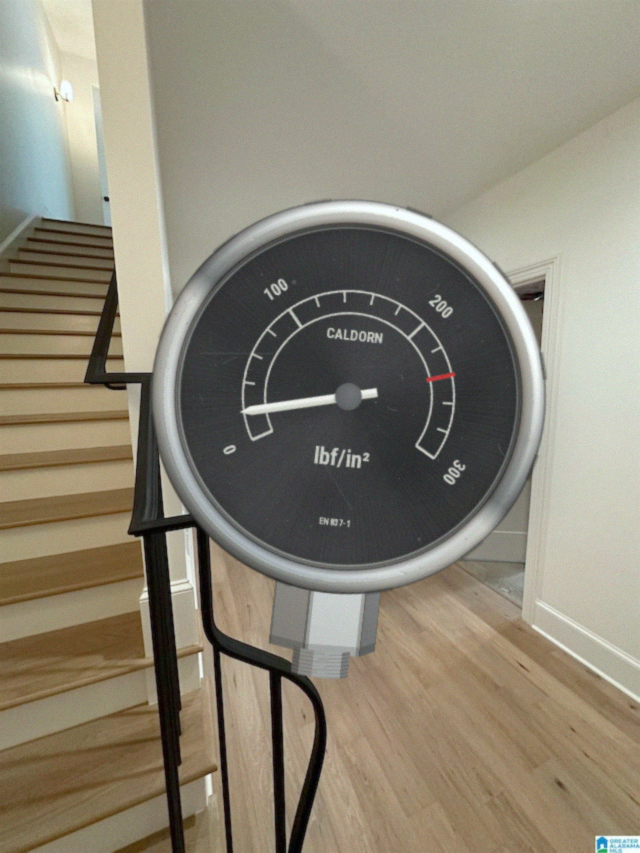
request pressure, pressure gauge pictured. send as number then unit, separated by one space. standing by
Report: 20 psi
